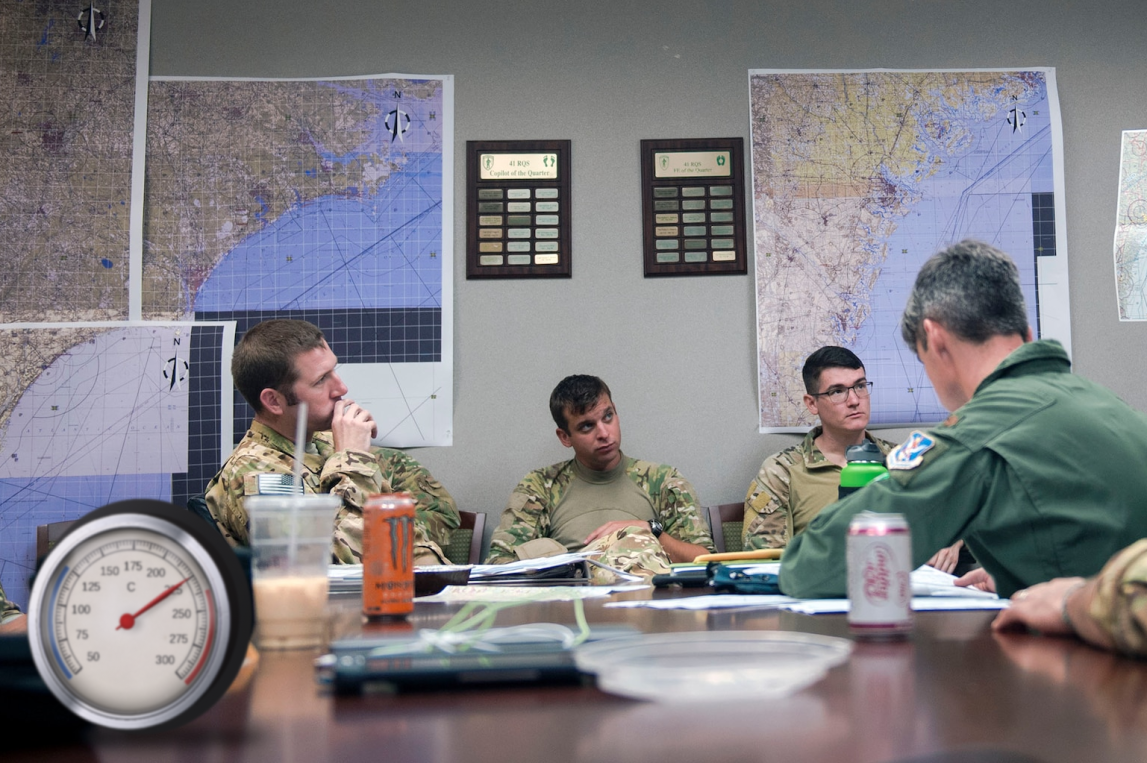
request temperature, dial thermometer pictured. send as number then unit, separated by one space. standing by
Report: 225 °C
